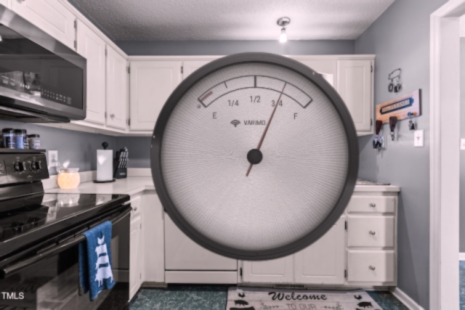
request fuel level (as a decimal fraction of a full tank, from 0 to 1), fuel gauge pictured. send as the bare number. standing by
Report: 0.75
